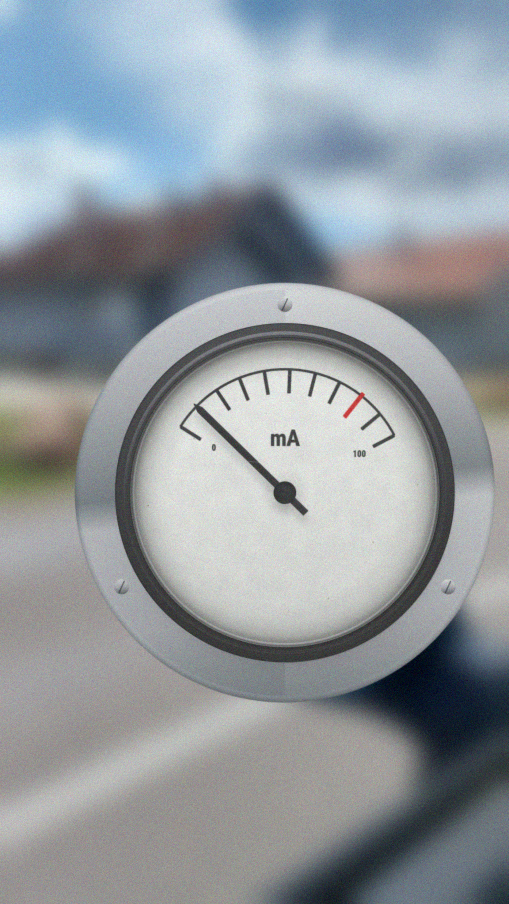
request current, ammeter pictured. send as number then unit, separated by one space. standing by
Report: 10 mA
